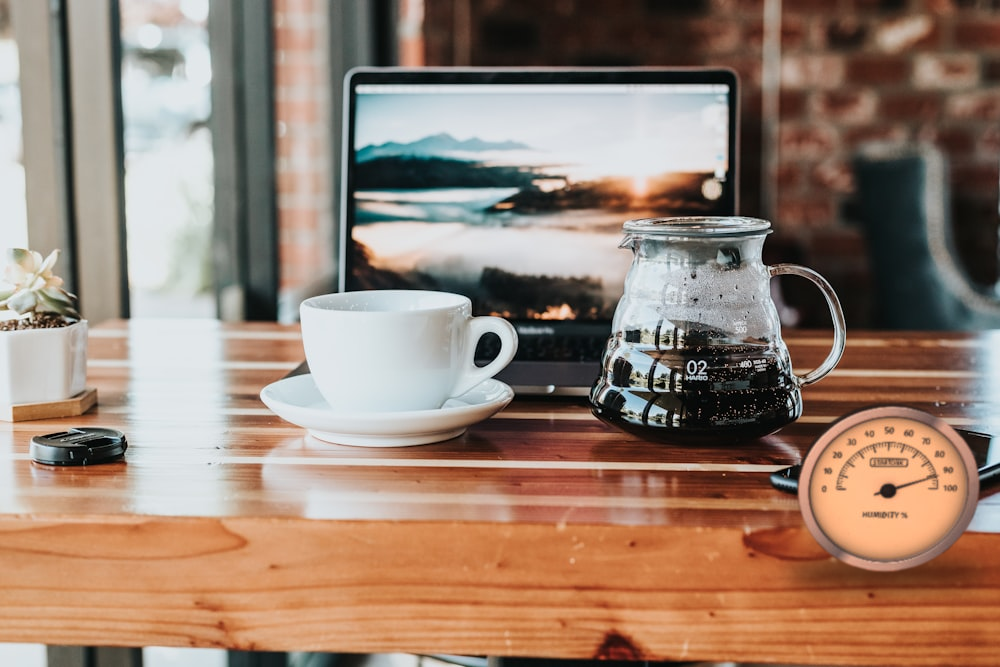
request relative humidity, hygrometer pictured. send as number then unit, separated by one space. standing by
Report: 90 %
